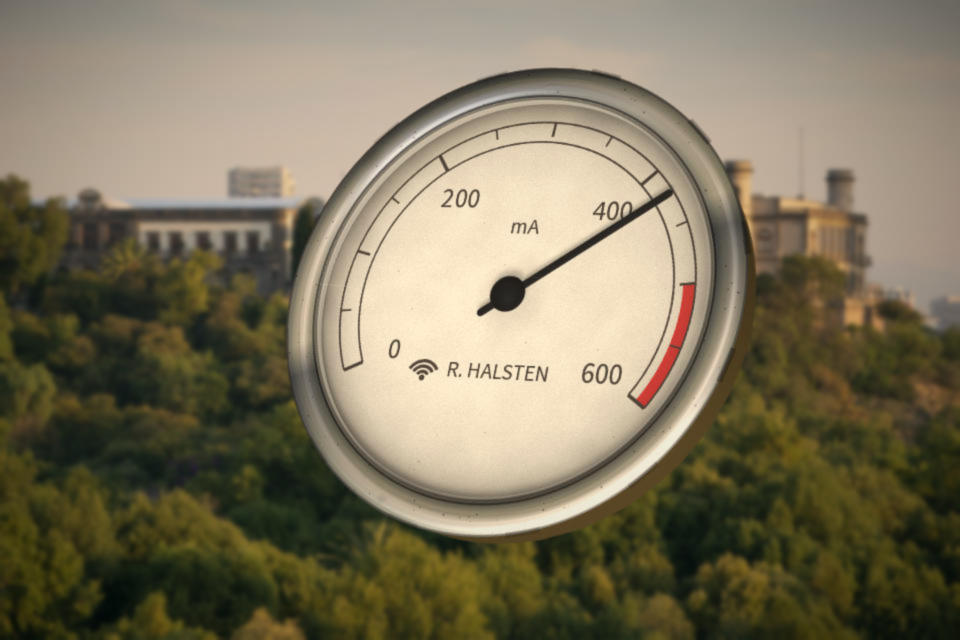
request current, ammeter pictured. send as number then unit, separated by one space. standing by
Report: 425 mA
